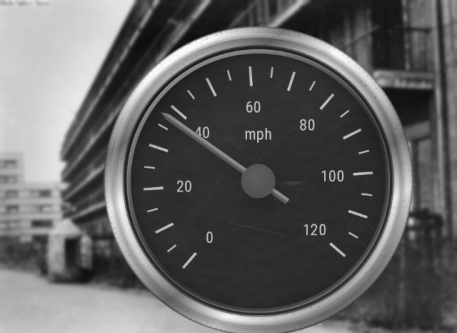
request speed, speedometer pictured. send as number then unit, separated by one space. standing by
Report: 37.5 mph
